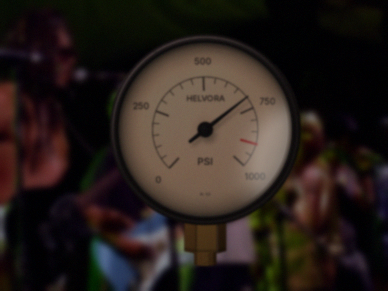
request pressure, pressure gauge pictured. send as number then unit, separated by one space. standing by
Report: 700 psi
